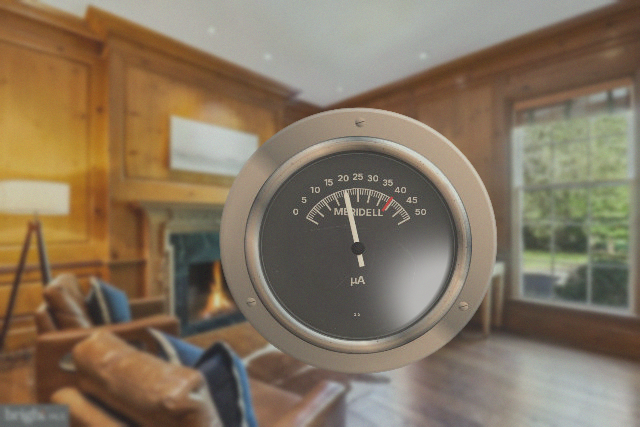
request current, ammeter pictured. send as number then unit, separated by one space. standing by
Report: 20 µA
